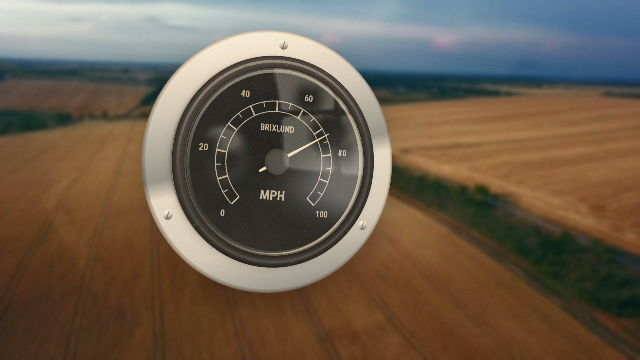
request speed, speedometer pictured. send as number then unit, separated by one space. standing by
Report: 72.5 mph
